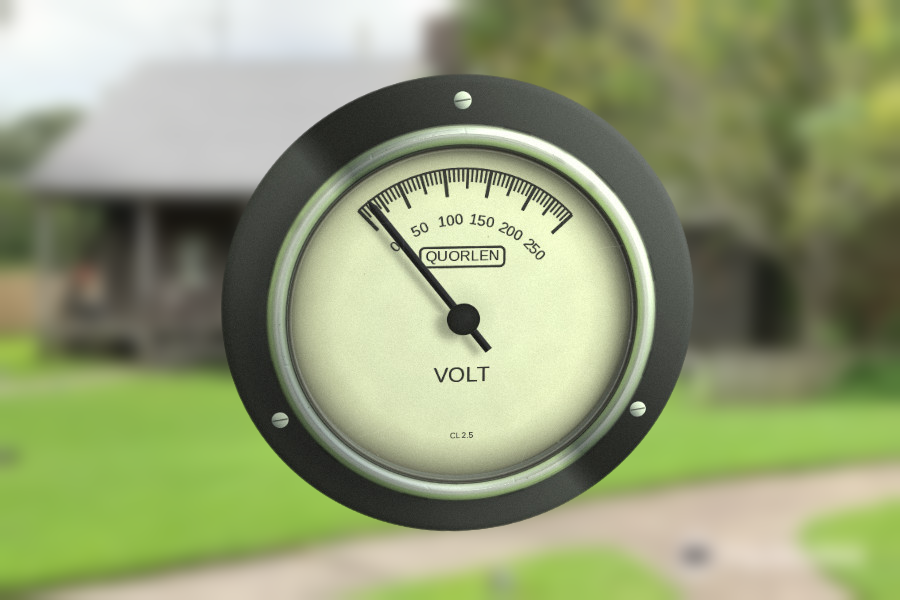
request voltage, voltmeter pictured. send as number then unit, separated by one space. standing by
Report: 15 V
